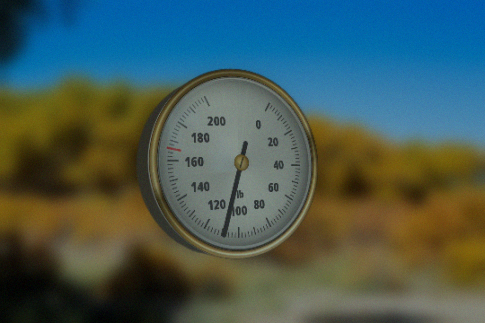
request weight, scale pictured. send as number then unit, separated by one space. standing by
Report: 110 lb
